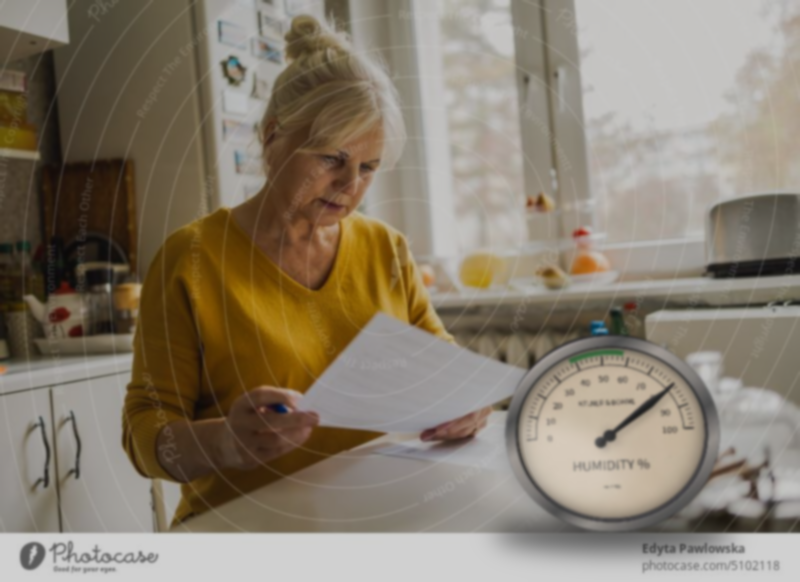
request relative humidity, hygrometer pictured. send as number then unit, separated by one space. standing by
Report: 80 %
